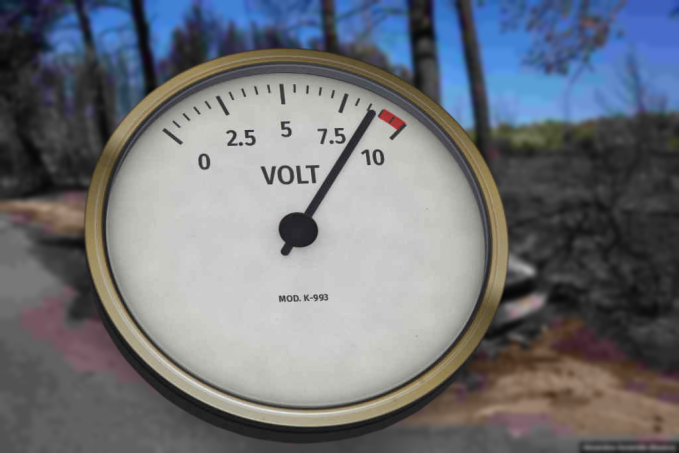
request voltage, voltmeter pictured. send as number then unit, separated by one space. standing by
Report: 8.75 V
